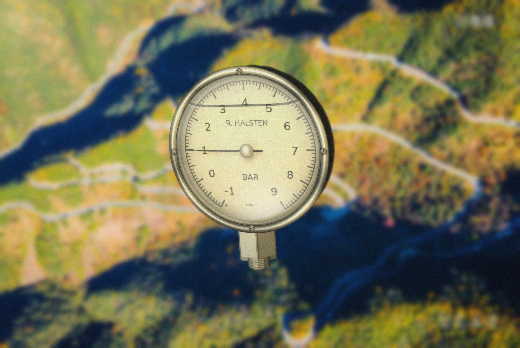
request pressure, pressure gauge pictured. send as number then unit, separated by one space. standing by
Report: 1 bar
